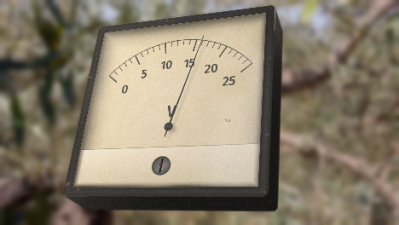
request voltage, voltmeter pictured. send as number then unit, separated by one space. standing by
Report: 16 V
